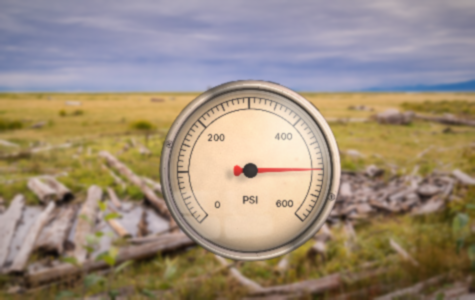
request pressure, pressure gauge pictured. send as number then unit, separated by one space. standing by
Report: 500 psi
